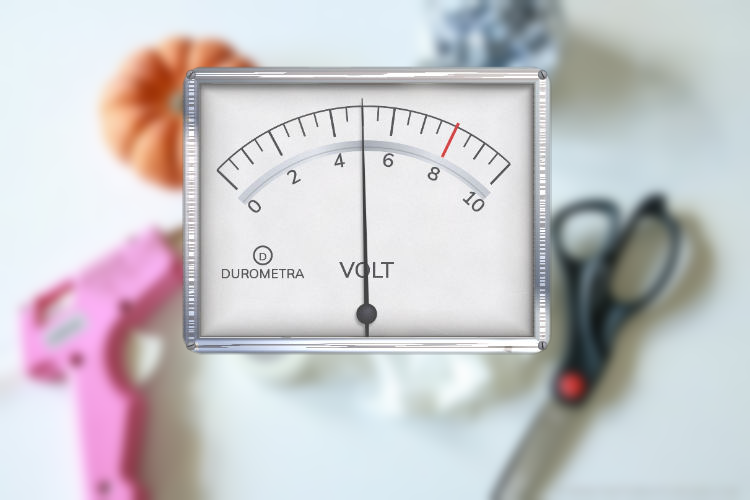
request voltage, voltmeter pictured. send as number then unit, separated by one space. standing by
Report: 5 V
